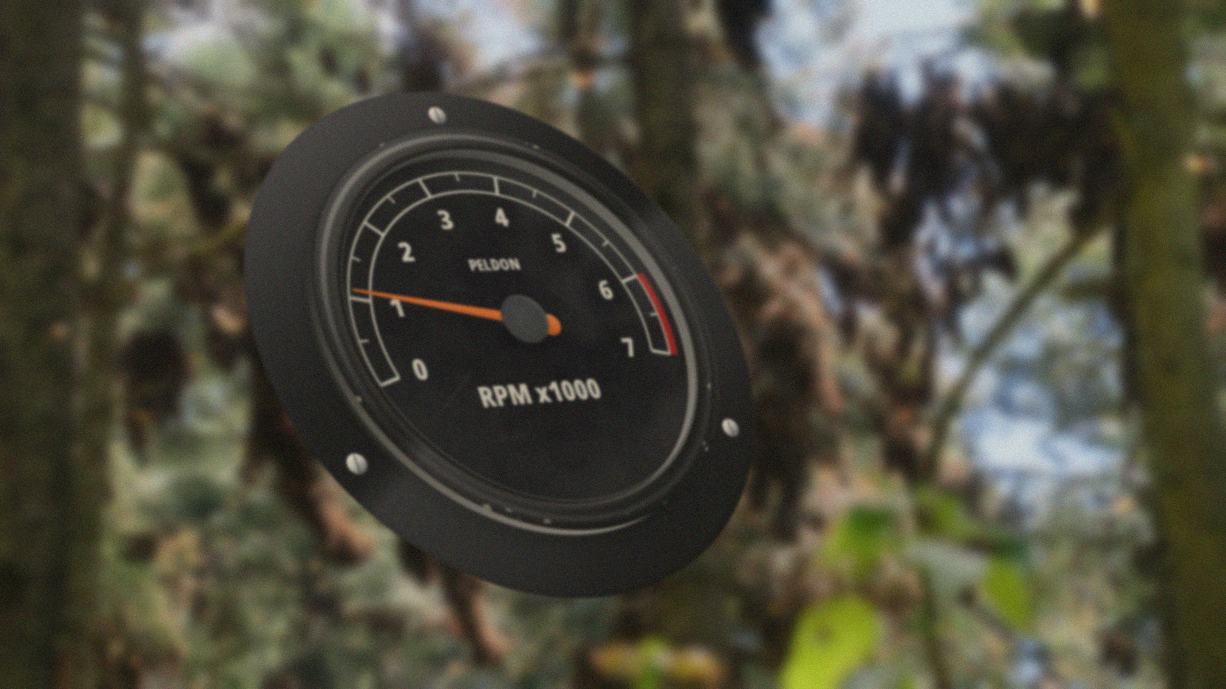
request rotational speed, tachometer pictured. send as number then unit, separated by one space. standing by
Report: 1000 rpm
